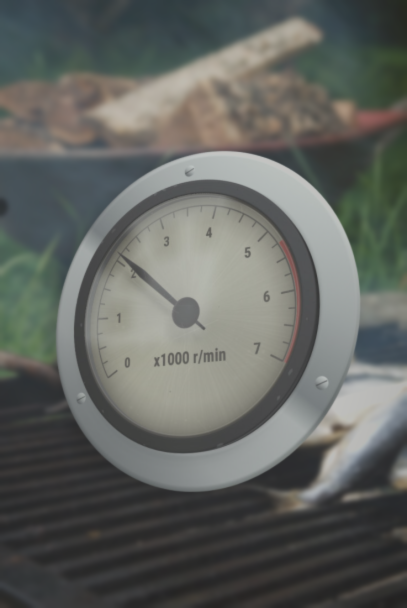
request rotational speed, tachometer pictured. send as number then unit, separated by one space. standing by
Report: 2125 rpm
